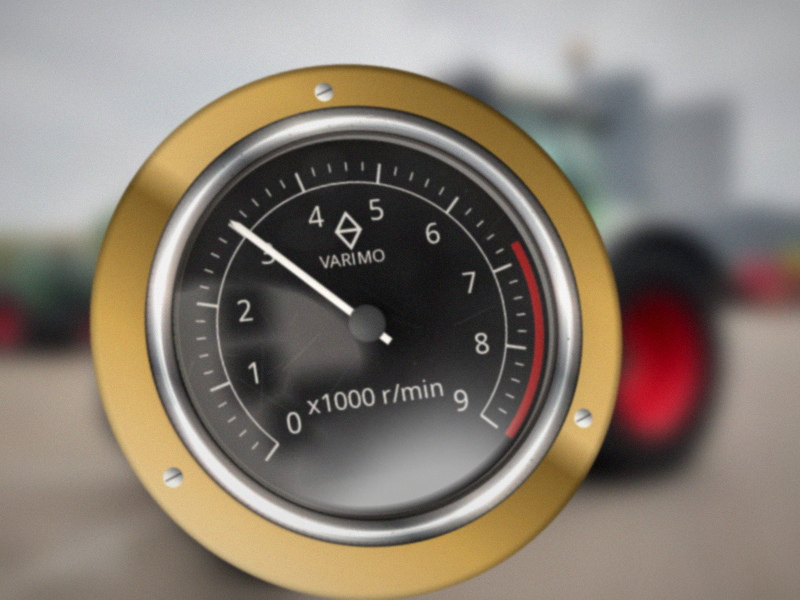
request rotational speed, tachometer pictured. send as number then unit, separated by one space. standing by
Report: 3000 rpm
